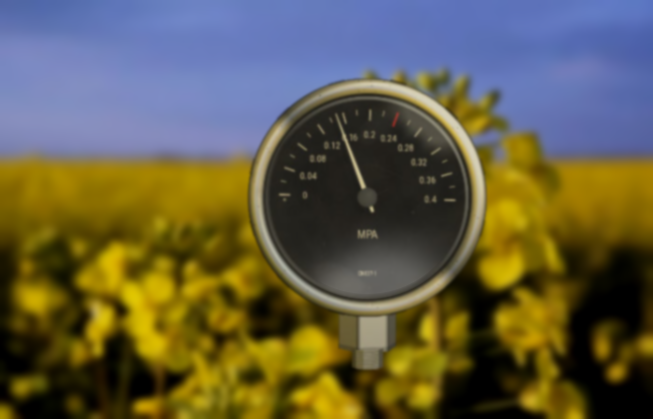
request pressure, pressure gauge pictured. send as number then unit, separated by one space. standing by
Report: 0.15 MPa
